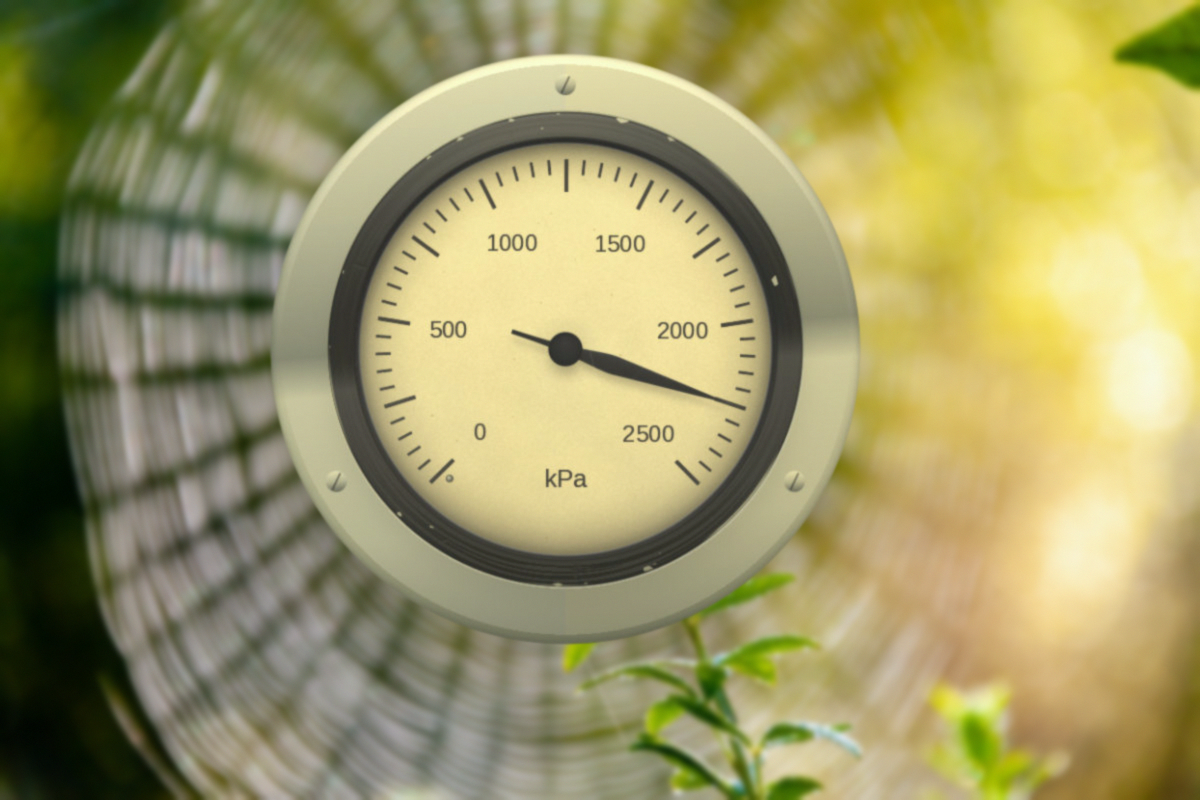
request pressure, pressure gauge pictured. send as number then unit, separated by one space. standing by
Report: 2250 kPa
